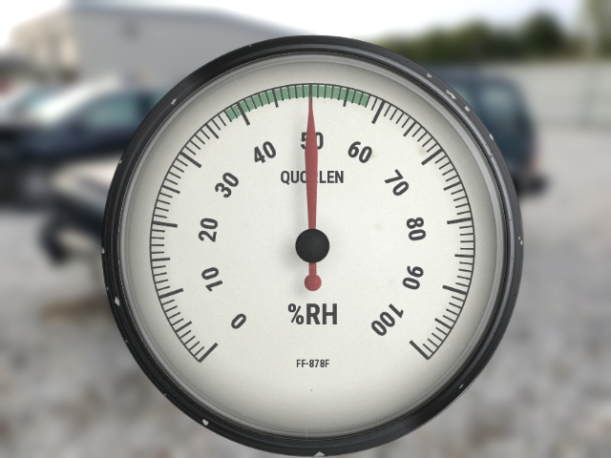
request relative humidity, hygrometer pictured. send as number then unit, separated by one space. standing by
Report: 50 %
